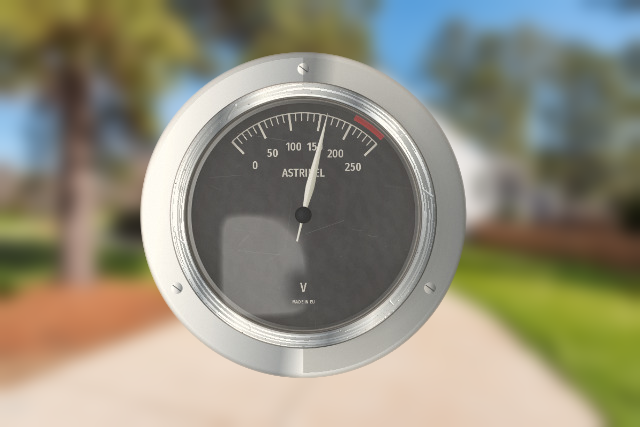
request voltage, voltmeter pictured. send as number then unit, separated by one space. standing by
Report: 160 V
